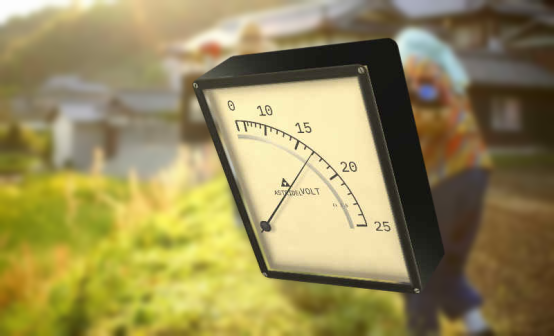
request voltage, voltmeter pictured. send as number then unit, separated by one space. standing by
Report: 17 V
